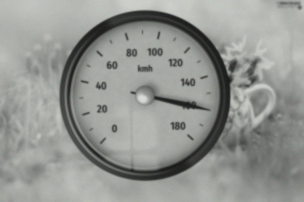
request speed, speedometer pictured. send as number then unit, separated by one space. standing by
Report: 160 km/h
